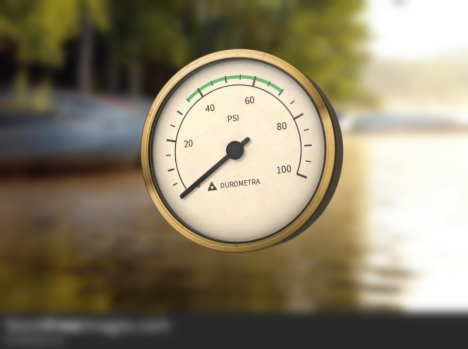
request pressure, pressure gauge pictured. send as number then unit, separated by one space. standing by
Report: 0 psi
